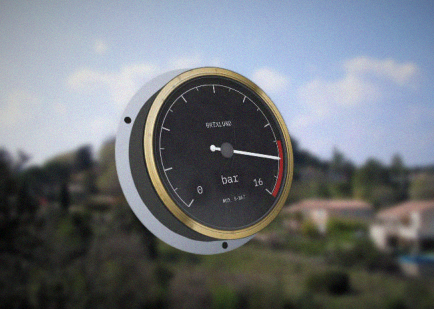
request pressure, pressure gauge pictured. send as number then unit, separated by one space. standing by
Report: 14 bar
